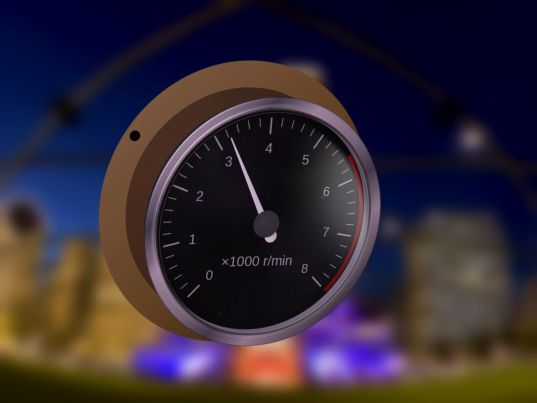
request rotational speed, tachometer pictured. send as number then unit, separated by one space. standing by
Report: 3200 rpm
